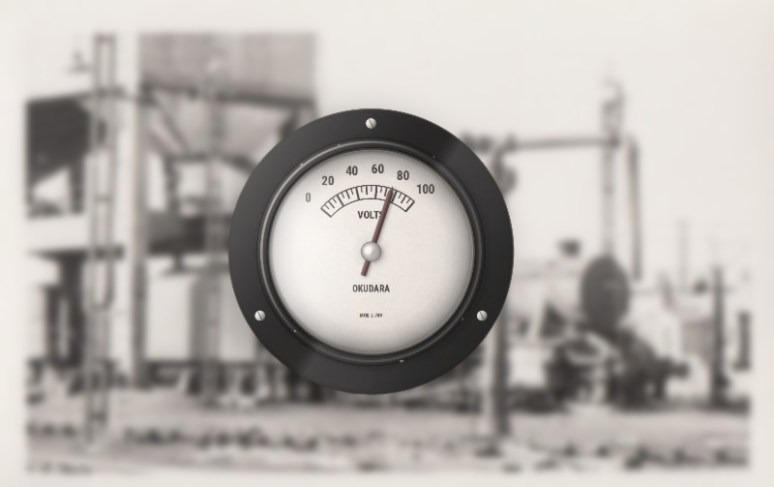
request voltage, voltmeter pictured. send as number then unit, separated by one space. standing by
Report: 75 V
